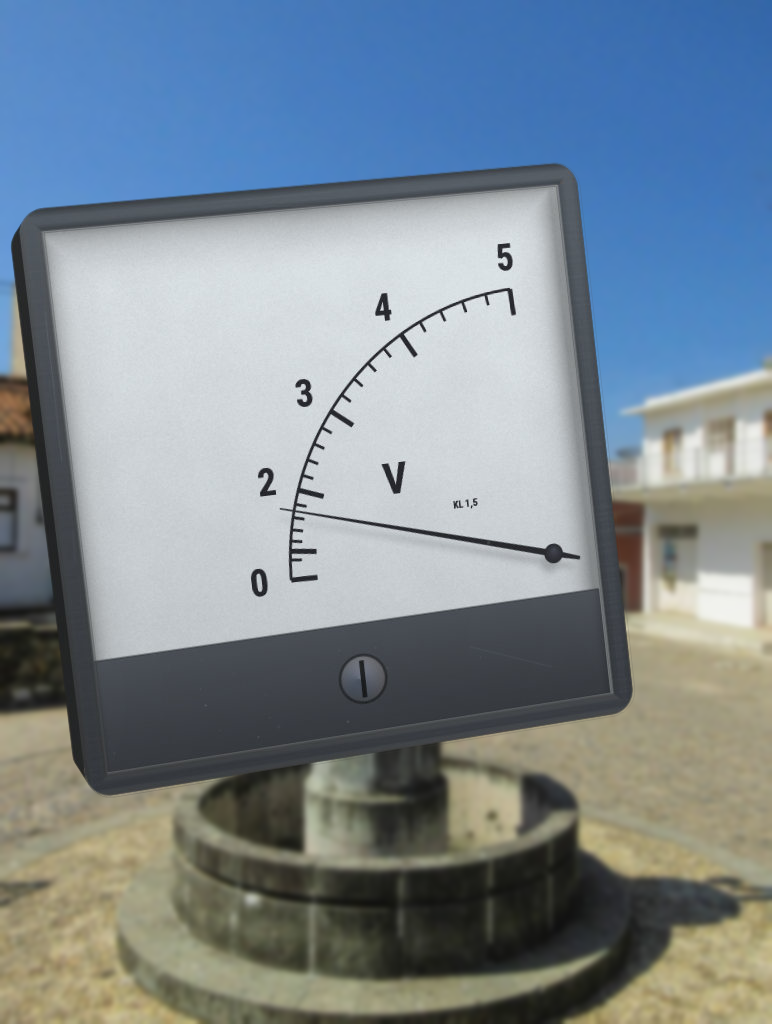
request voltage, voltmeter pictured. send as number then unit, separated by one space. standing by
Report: 1.7 V
